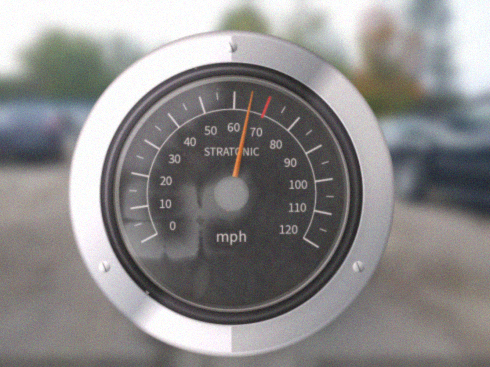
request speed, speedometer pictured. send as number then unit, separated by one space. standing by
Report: 65 mph
